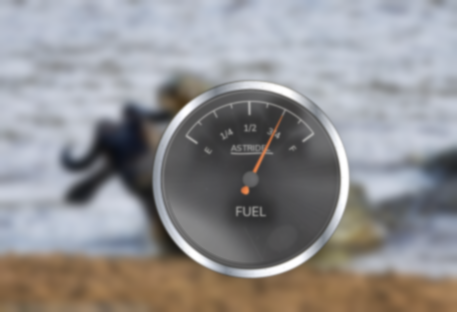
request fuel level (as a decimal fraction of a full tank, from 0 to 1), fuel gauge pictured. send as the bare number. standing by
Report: 0.75
